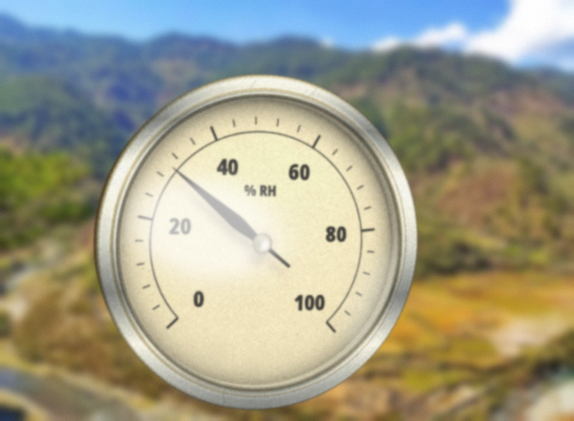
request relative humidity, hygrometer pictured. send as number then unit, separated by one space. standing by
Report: 30 %
